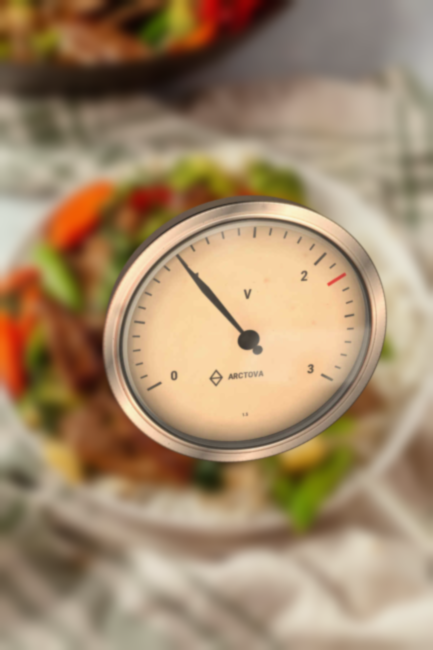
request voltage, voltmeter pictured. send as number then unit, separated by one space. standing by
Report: 1 V
